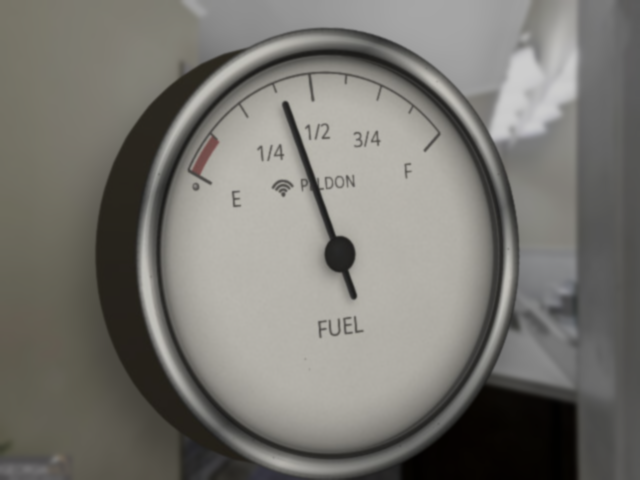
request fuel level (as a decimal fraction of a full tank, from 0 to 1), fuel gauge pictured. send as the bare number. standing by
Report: 0.375
